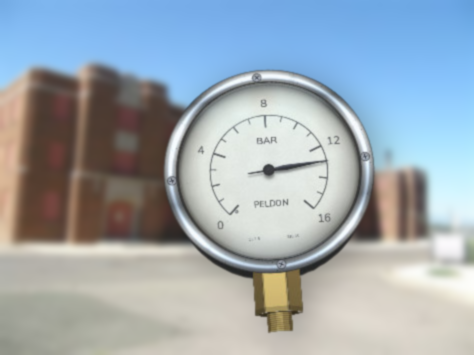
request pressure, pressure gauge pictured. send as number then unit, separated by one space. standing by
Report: 13 bar
